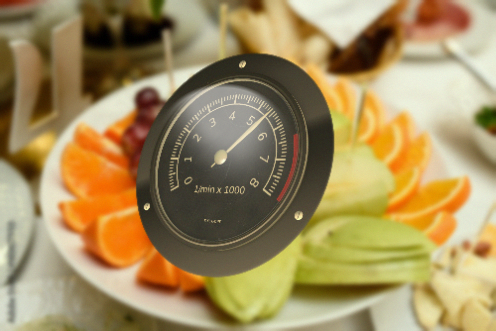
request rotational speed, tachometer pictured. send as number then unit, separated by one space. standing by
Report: 5500 rpm
